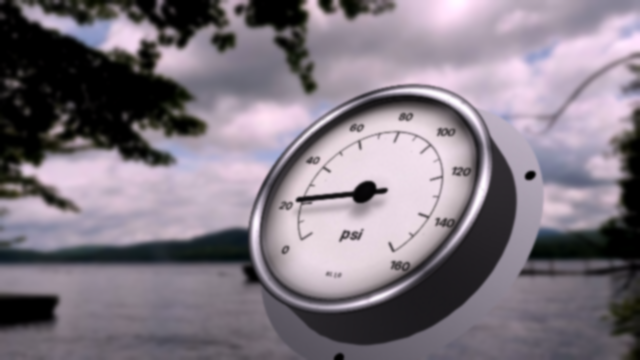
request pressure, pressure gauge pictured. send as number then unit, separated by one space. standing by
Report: 20 psi
